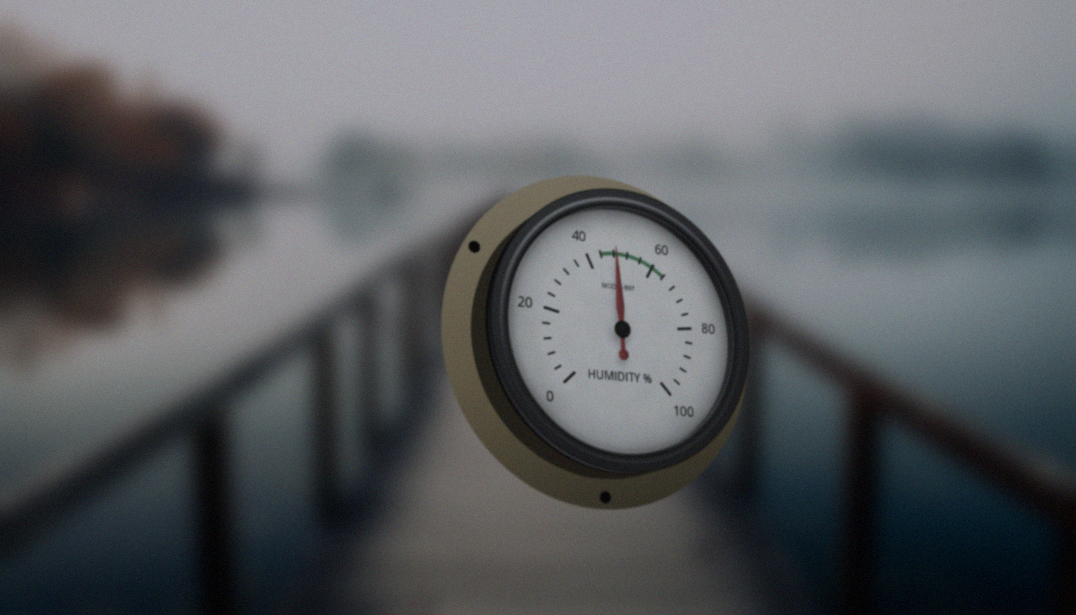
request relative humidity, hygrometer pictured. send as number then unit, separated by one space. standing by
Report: 48 %
